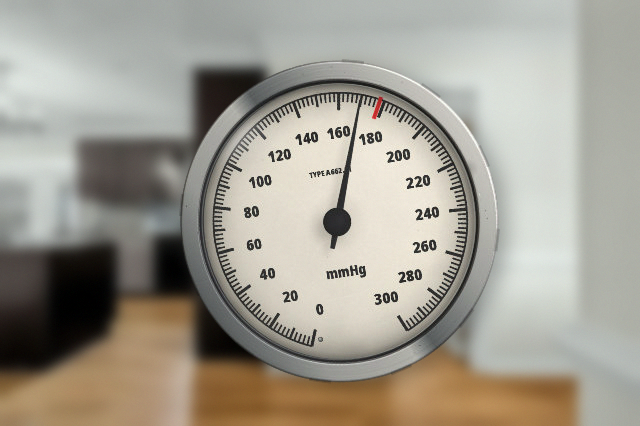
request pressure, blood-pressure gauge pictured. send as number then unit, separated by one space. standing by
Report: 170 mmHg
